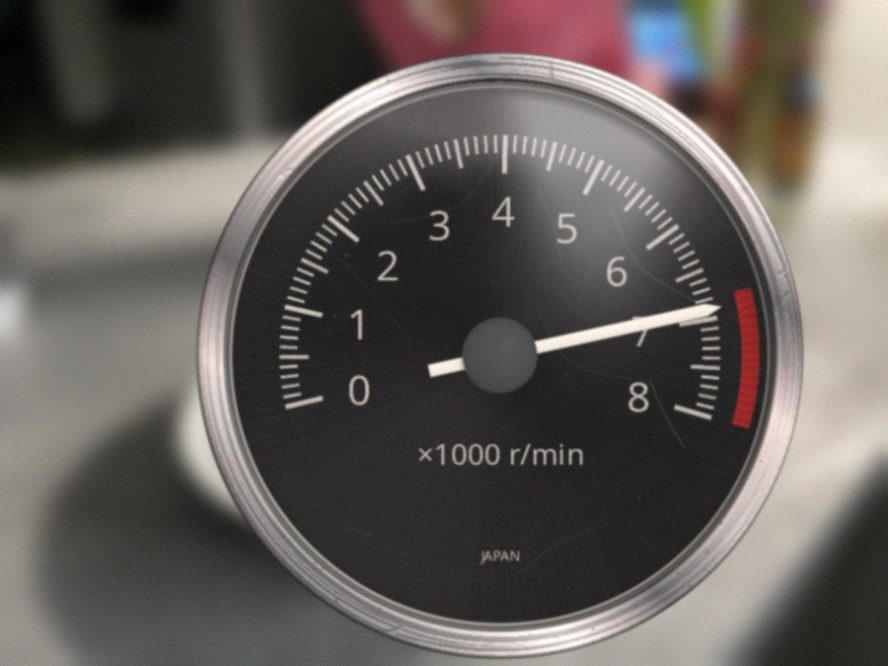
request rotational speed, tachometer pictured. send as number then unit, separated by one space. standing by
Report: 6900 rpm
